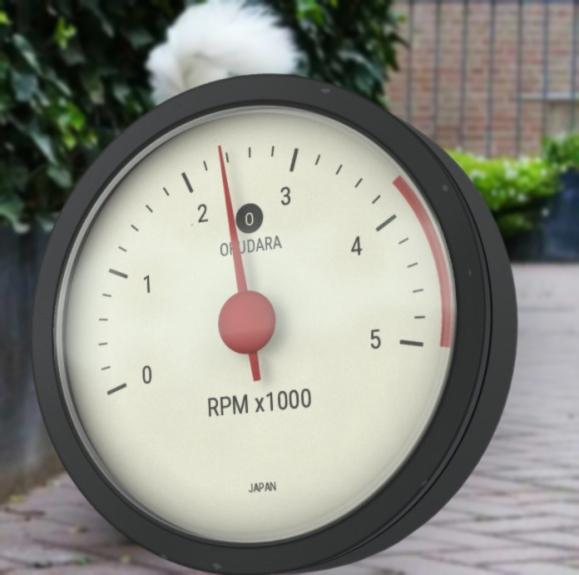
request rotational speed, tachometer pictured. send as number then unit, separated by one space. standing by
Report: 2400 rpm
